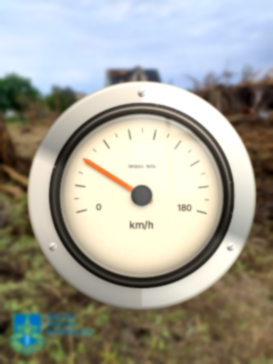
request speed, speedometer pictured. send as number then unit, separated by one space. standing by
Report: 40 km/h
